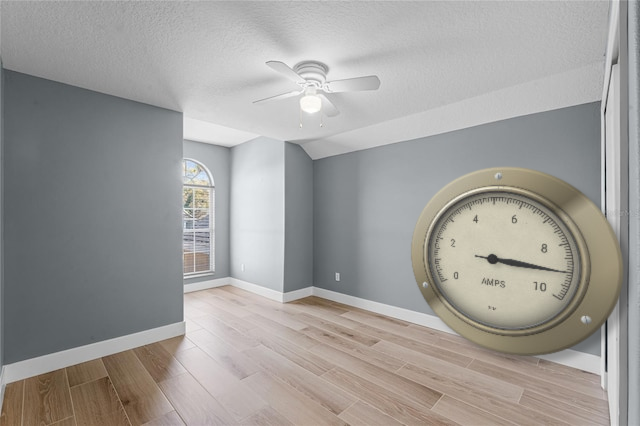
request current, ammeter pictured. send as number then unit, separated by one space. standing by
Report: 9 A
